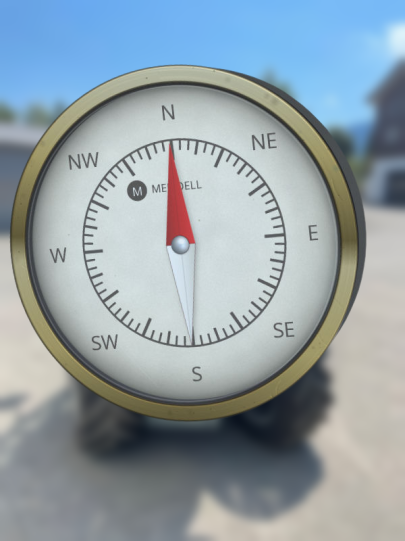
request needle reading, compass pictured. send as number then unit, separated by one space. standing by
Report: 0 °
